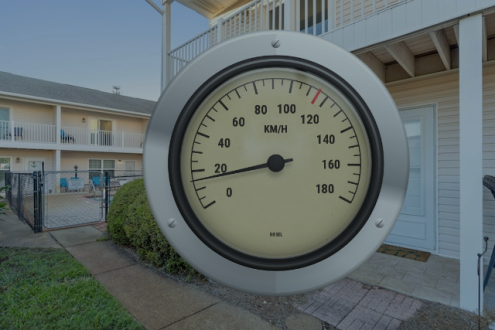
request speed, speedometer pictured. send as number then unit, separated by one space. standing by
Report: 15 km/h
